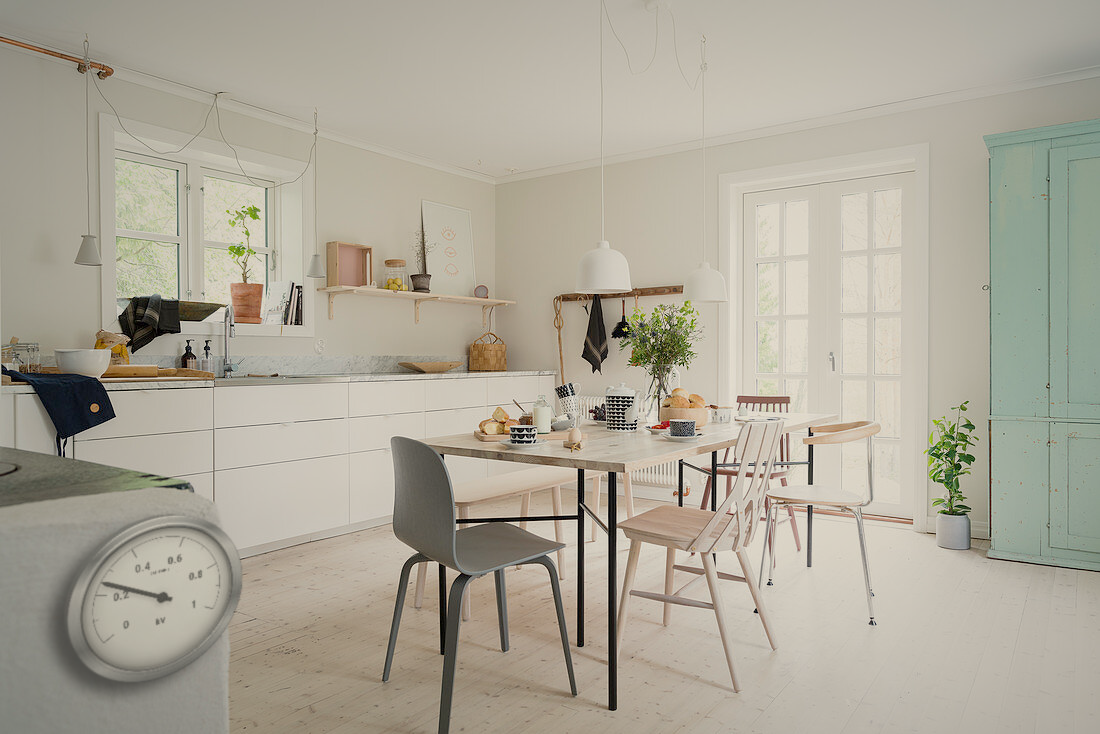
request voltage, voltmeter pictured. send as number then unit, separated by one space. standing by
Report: 0.25 kV
